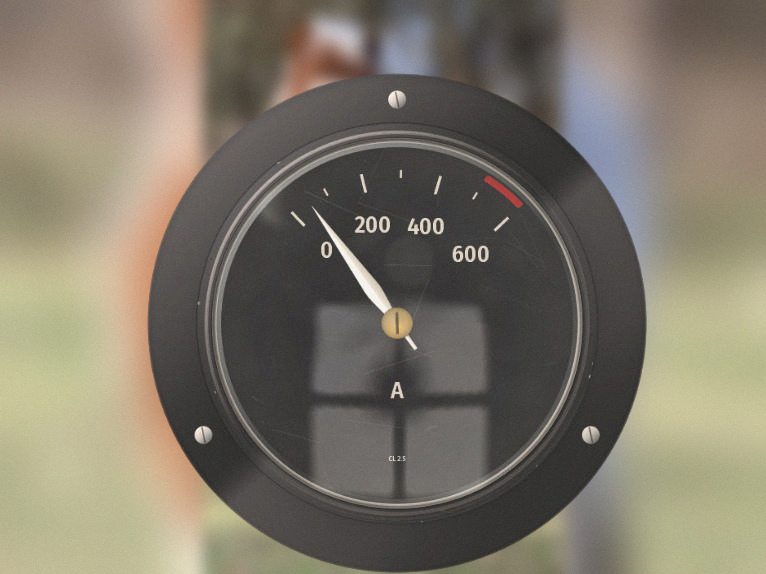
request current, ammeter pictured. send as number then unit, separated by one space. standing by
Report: 50 A
